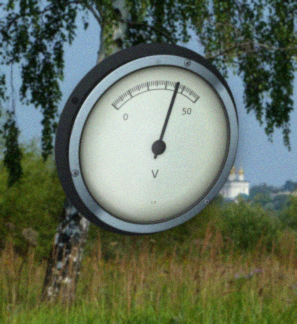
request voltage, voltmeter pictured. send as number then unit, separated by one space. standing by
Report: 35 V
